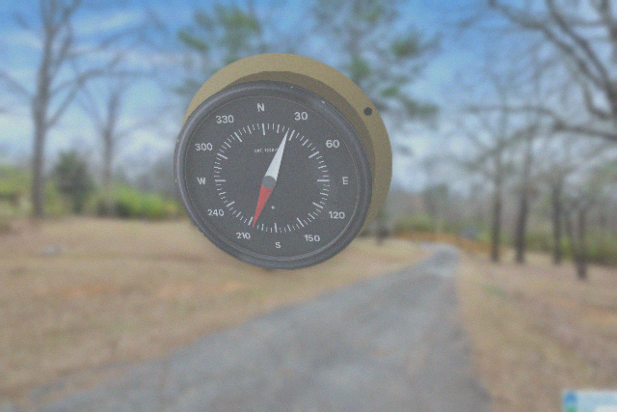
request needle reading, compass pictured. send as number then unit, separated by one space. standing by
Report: 205 °
